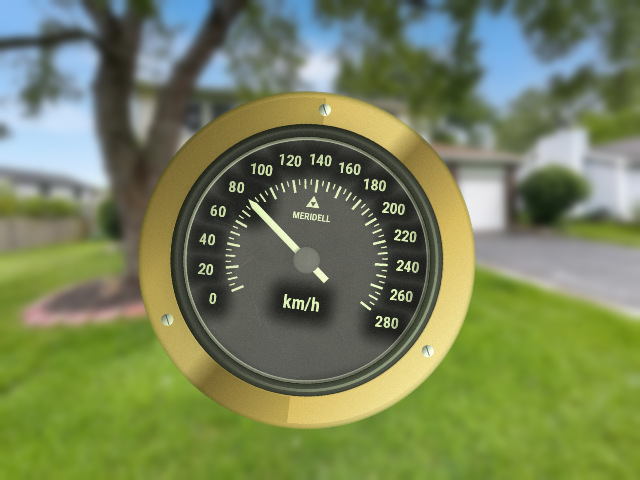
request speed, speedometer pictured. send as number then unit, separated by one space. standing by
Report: 80 km/h
